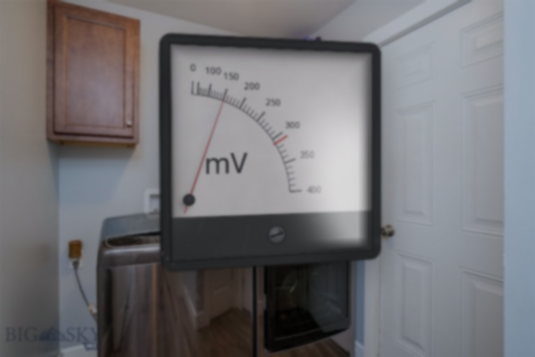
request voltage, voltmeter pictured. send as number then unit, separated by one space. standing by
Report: 150 mV
